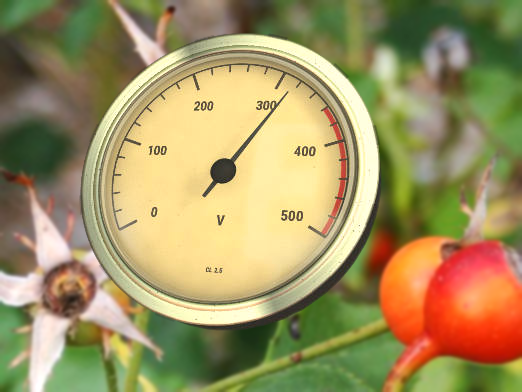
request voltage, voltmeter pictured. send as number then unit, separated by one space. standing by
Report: 320 V
